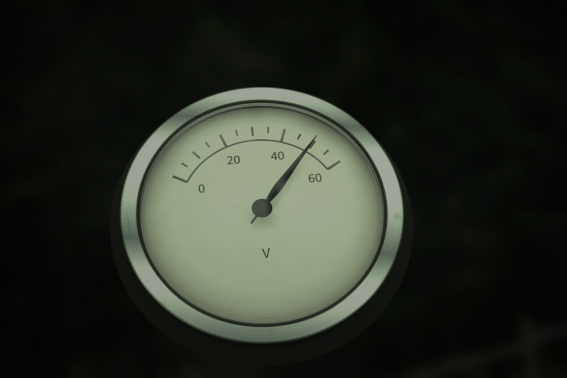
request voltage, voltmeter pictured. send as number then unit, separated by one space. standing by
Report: 50 V
